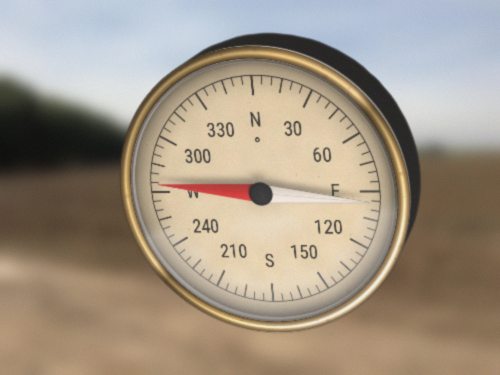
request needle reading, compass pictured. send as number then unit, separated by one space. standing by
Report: 275 °
